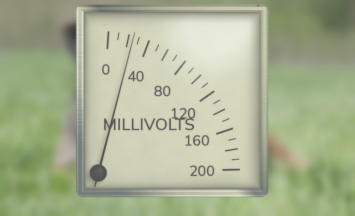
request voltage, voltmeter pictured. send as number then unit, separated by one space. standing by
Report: 25 mV
